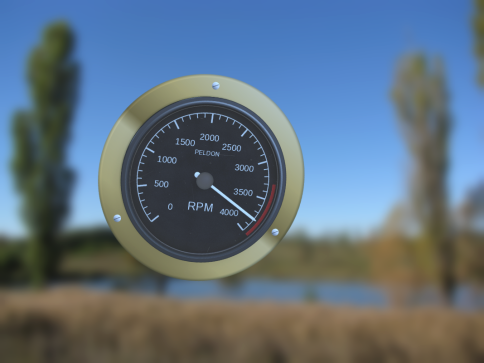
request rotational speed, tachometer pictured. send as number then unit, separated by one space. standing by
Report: 3800 rpm
